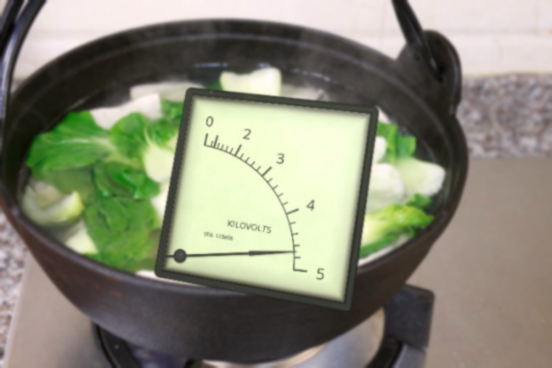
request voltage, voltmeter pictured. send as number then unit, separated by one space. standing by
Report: 4.7 kV
